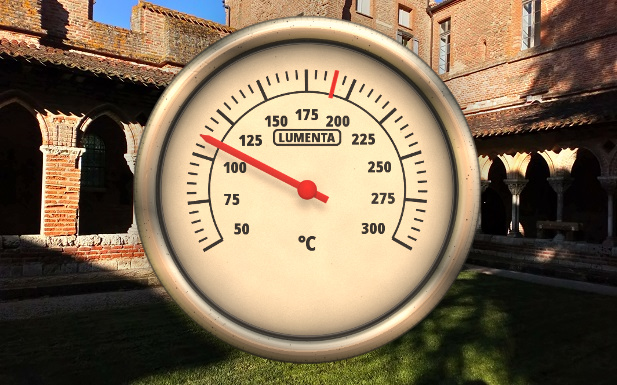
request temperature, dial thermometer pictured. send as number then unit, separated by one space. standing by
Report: 110 °C
